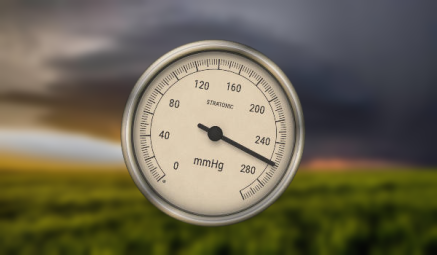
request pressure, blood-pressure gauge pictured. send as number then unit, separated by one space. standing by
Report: 260 mmHg
